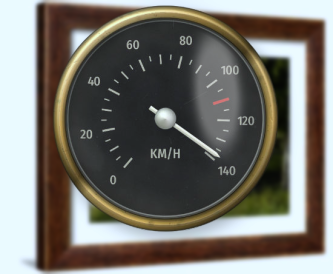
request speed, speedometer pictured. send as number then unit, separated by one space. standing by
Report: 137.5 km/h
